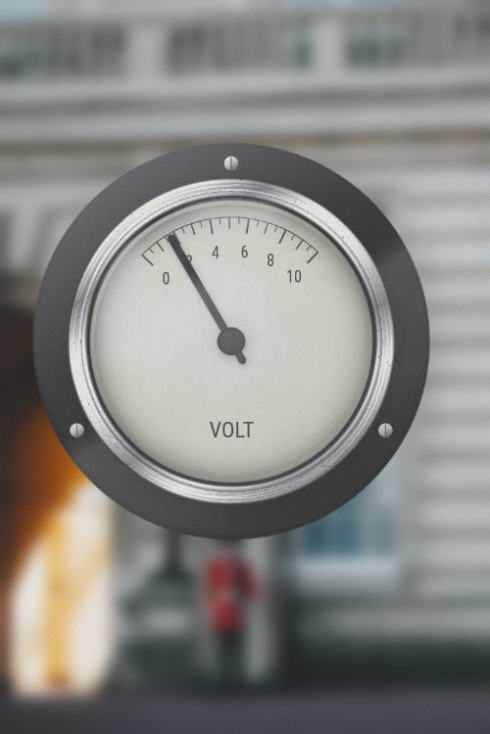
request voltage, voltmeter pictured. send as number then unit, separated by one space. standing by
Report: 1.75 V
